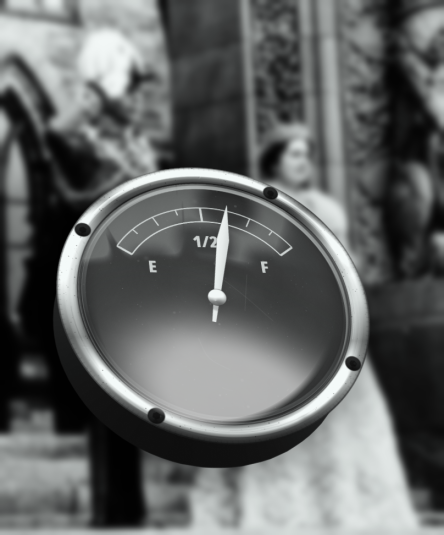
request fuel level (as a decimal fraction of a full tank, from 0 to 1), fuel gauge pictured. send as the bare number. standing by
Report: 0.625
